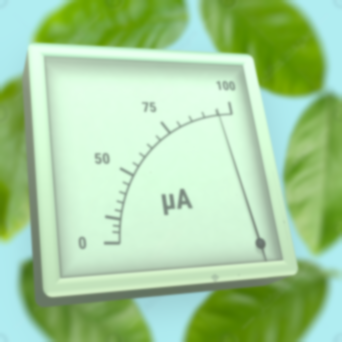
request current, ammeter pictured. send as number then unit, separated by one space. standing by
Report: 95 µA
